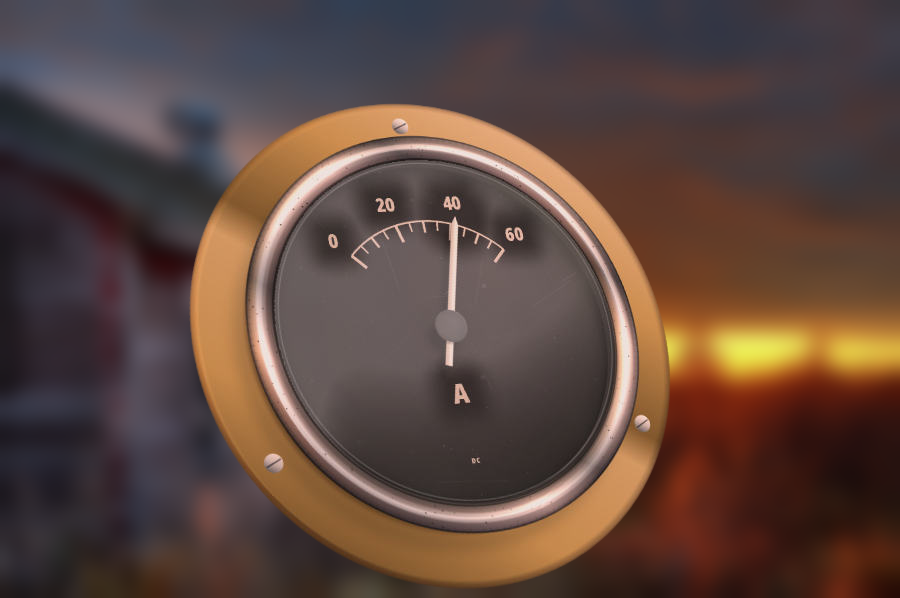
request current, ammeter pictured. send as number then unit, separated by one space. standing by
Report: 40 A
